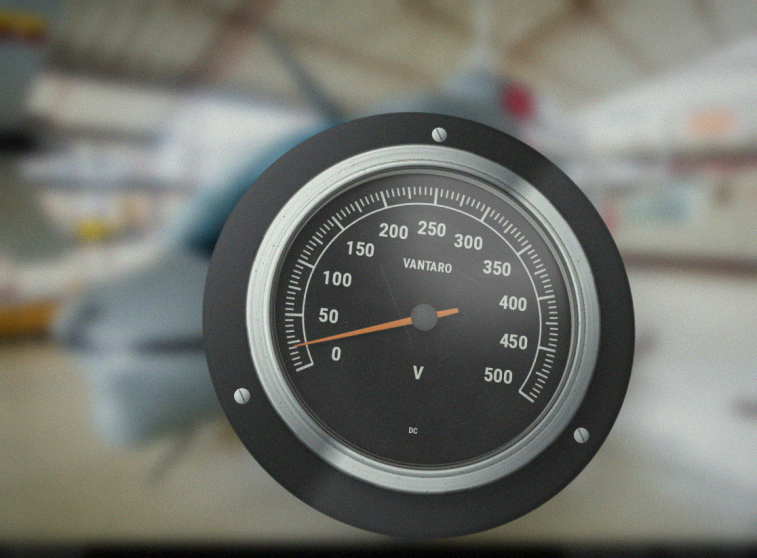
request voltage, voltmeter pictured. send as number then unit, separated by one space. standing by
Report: 20 V
